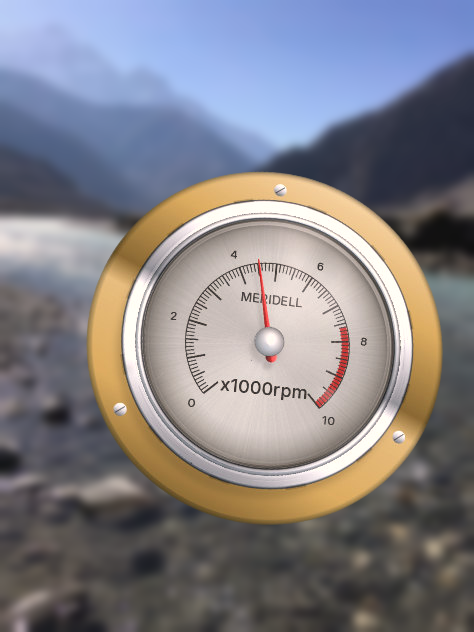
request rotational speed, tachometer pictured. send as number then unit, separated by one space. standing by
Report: 4500 rpm
